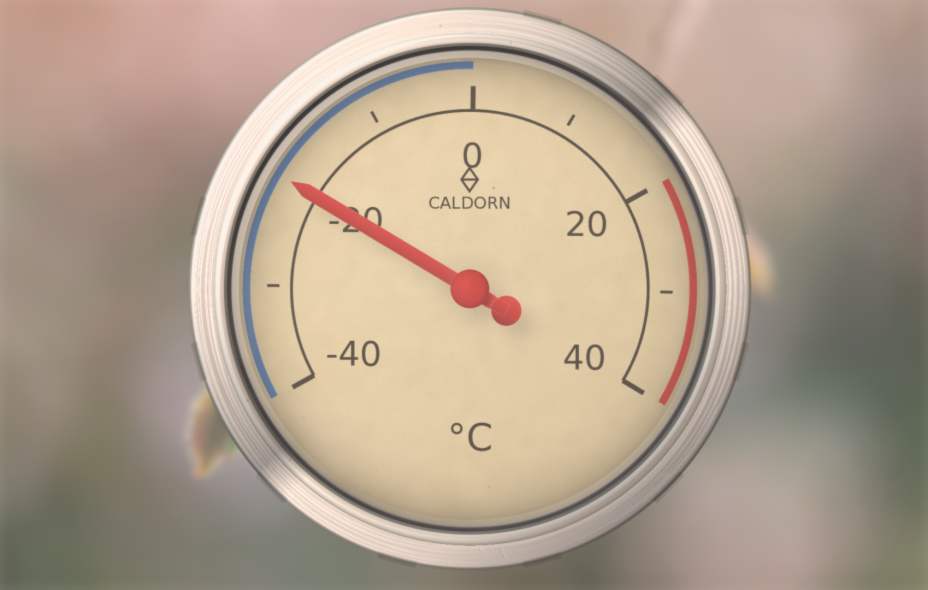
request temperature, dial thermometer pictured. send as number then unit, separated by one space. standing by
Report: -20 °C
